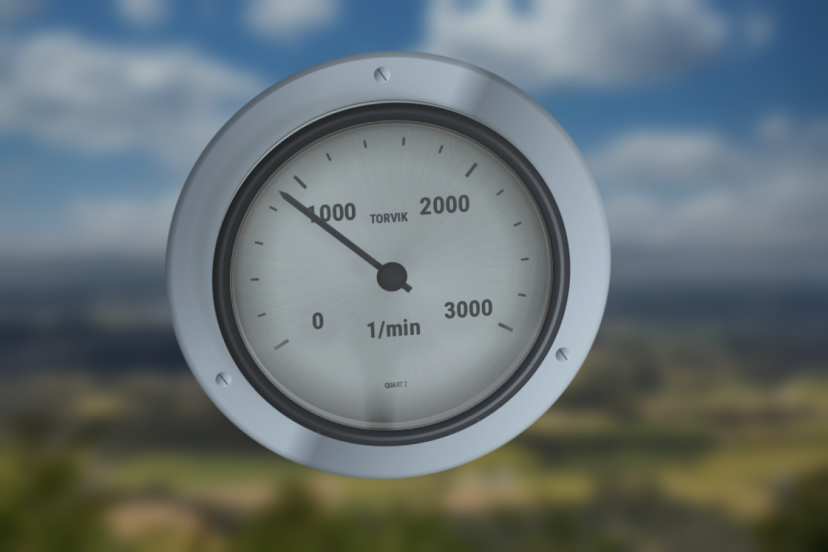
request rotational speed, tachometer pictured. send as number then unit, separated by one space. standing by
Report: 900 rpm
